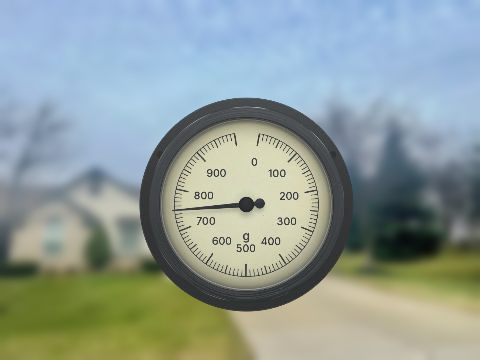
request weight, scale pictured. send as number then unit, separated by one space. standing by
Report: 750 g
